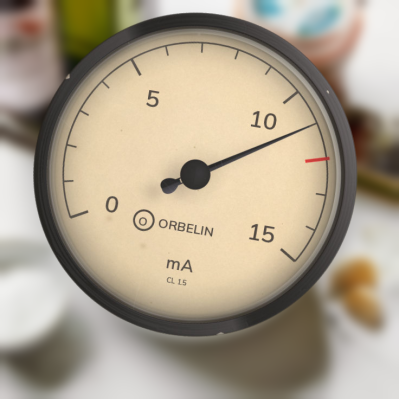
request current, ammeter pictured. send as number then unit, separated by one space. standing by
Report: 11 mA
